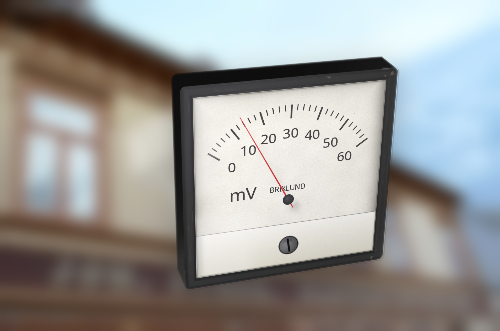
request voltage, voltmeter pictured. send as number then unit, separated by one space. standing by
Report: 14 mV
